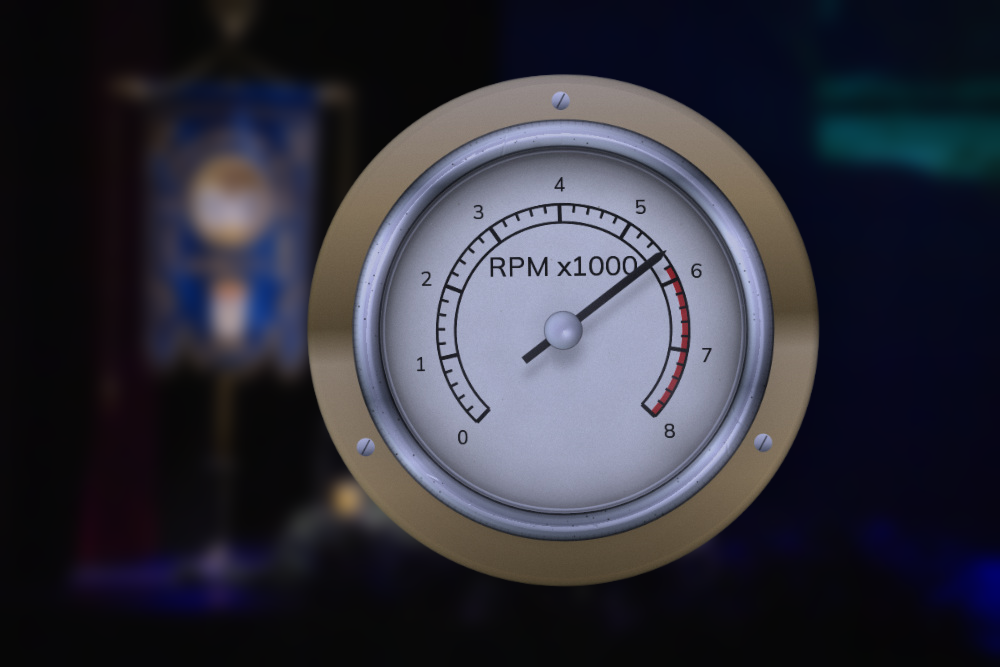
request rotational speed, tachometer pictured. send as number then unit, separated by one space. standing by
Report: 5600 rpm
